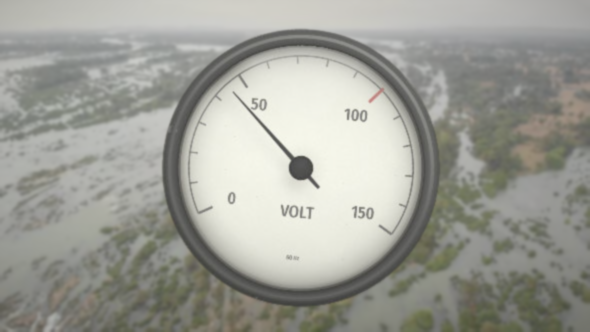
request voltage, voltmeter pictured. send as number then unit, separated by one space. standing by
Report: 45 V
